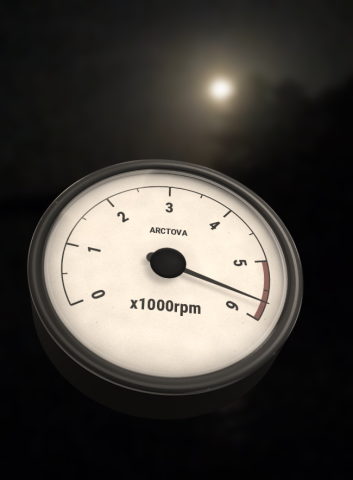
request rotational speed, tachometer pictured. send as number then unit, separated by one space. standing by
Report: 5750 rpm
